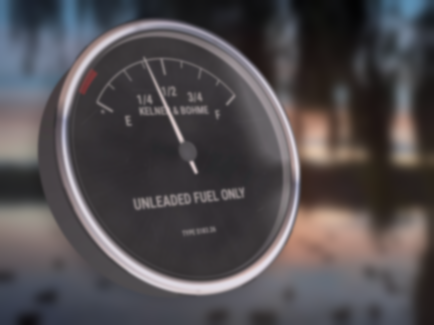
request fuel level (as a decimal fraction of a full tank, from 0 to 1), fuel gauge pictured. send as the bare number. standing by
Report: 0.375
